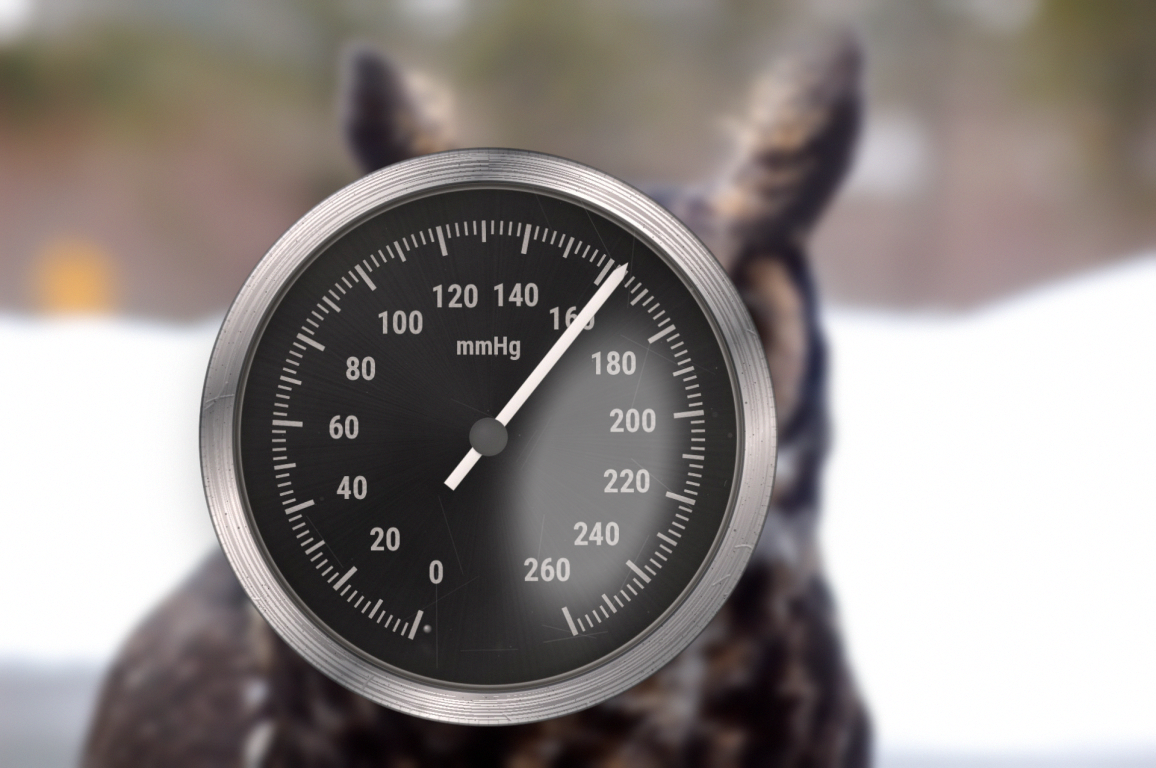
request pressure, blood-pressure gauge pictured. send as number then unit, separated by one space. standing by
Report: 163 mmHg
